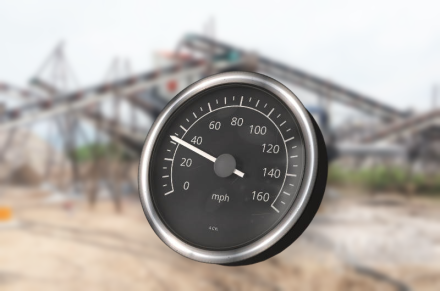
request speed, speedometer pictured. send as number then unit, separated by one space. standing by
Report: 32.5 mph
